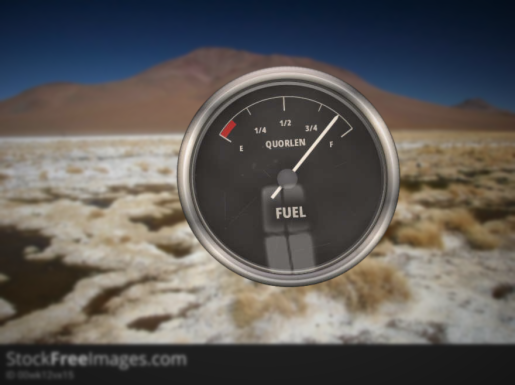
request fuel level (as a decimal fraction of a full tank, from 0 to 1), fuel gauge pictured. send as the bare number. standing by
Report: 0.875
